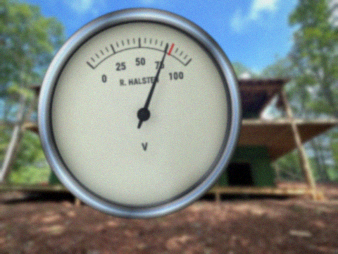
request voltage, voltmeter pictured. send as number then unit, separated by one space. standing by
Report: 75 V
